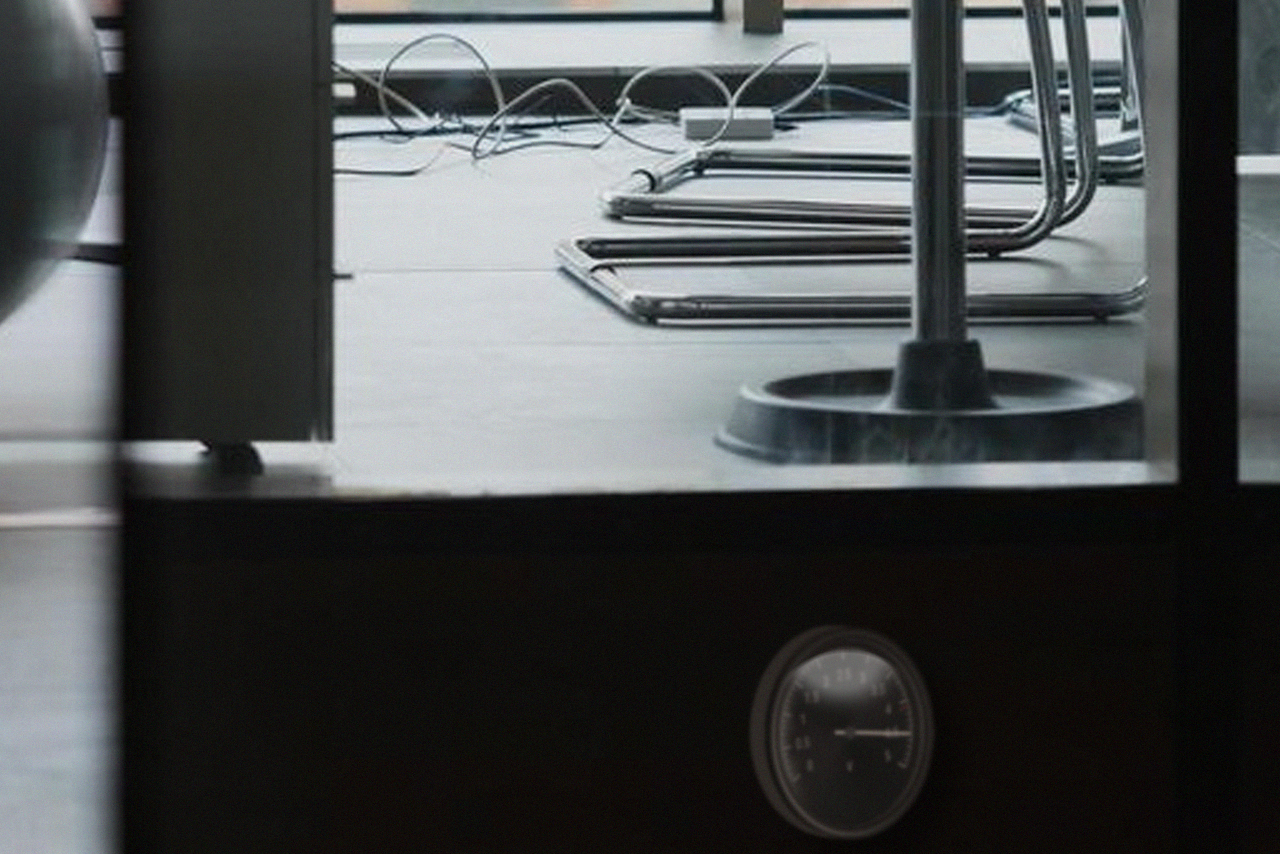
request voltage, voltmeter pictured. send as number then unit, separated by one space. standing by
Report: 4.5 V
